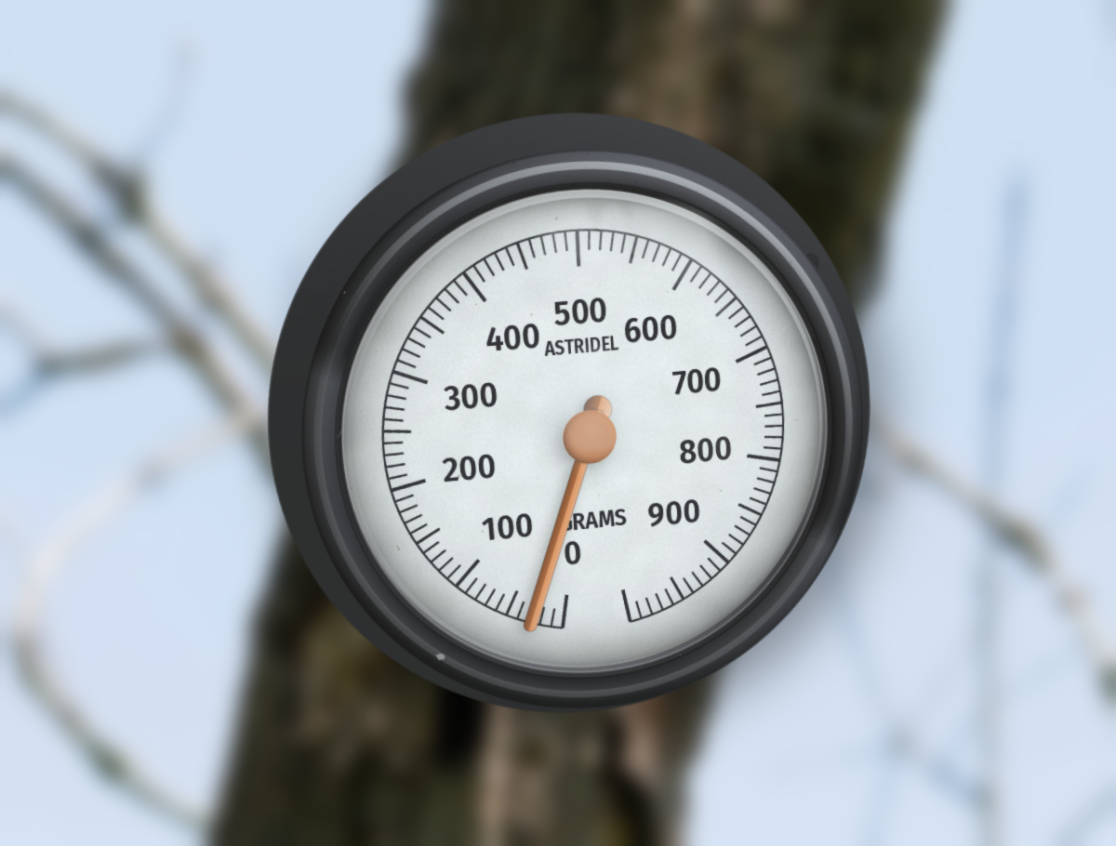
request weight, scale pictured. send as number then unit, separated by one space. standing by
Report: 30 g
